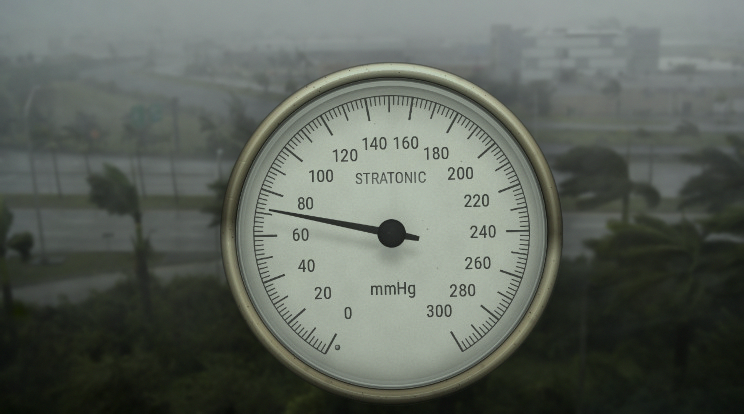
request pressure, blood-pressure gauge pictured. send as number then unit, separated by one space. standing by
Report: 72 mmHg
